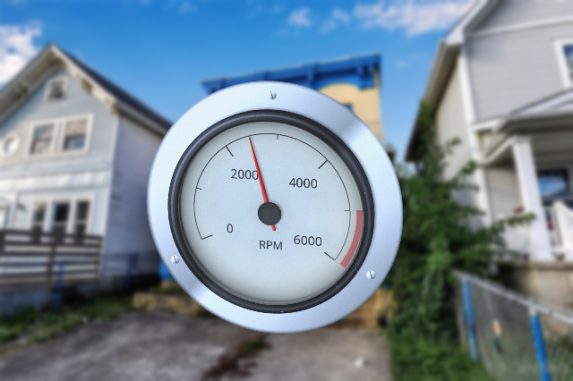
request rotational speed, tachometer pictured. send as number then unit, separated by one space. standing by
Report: 2500 rpm
